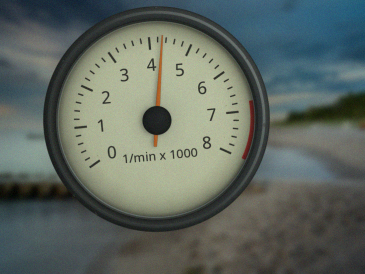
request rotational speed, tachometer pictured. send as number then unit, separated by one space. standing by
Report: 4300 rpm
